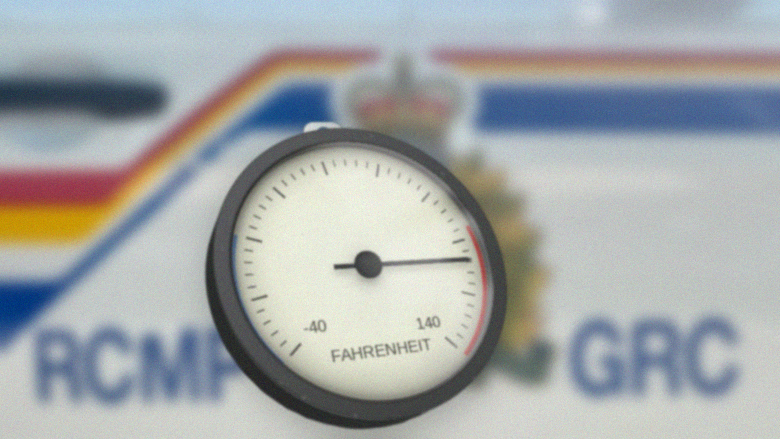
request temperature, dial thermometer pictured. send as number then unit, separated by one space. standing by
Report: 108 °F
